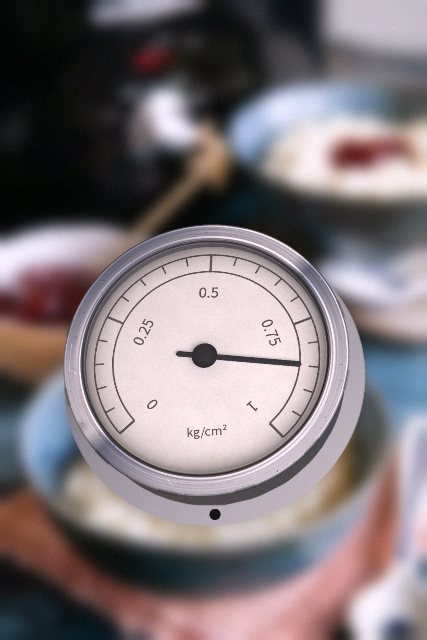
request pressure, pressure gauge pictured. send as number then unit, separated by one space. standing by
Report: 0.85 kg/cm²
